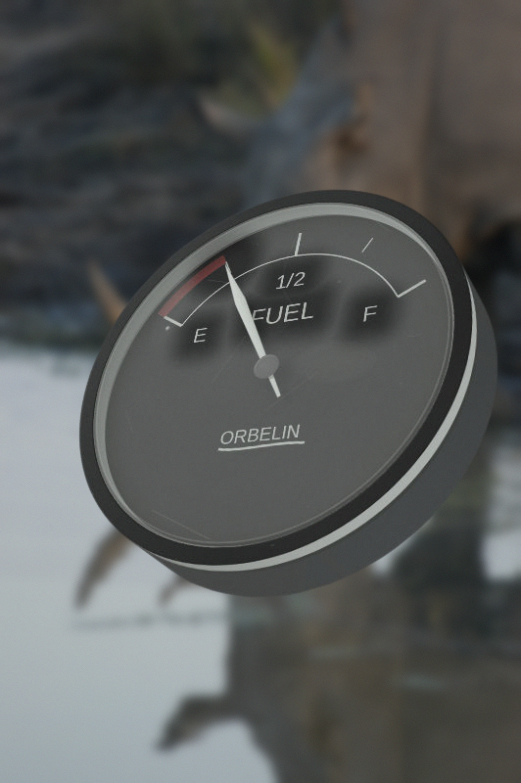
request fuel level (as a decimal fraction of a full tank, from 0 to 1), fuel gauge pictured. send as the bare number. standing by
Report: 0.25
